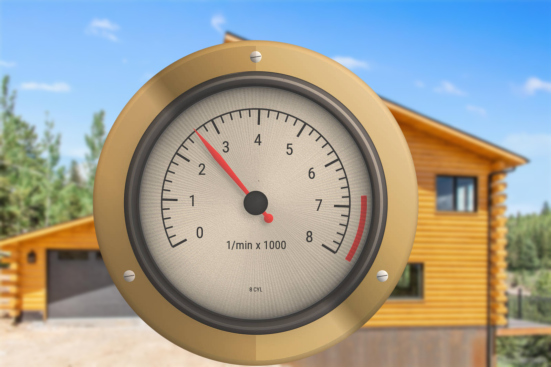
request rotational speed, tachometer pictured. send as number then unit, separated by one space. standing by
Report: 2600 rpm
